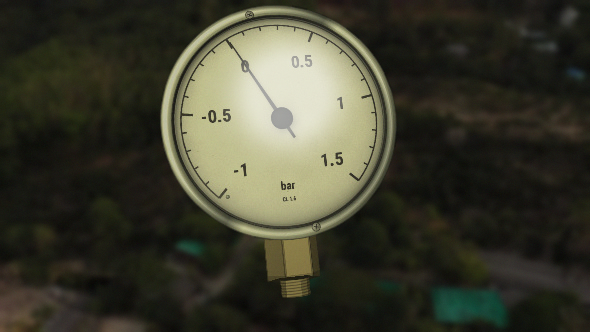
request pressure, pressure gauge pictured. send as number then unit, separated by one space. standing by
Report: 0 bar
